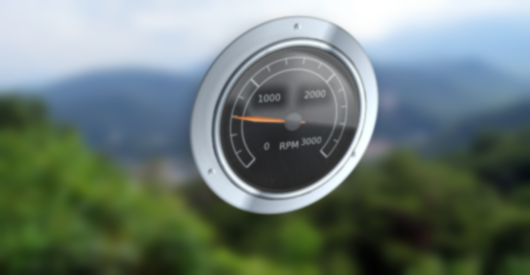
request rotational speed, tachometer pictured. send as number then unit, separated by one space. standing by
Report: 600 rpm
